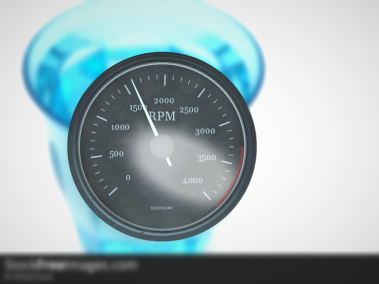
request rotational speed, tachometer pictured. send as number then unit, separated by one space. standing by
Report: 1600 rpm
